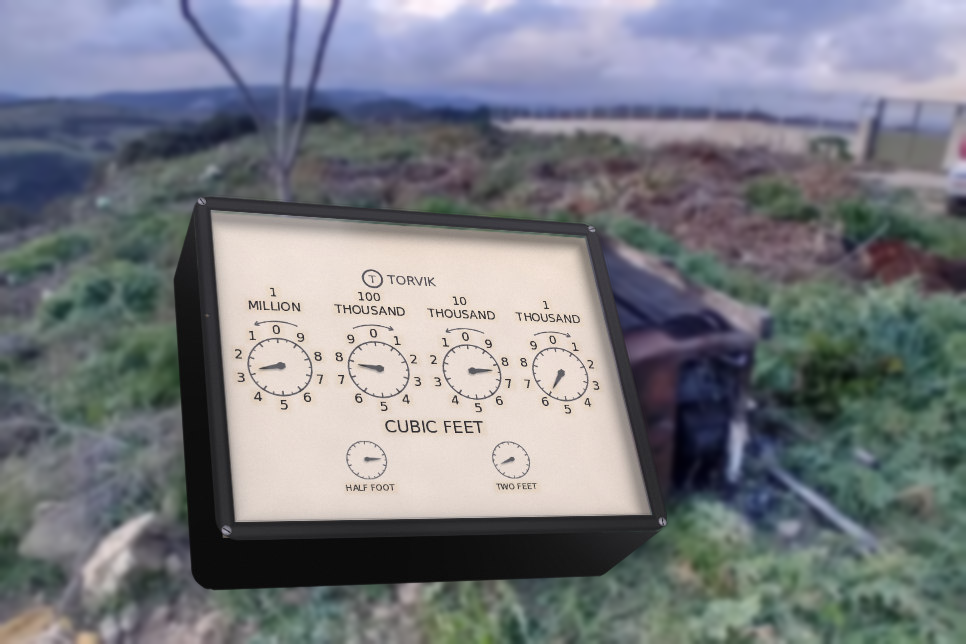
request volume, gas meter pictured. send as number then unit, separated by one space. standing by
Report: 277600 ft³
